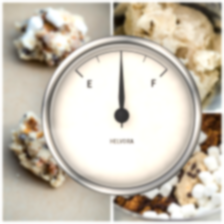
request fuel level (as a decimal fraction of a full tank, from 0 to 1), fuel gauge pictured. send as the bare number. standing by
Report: 0.5
